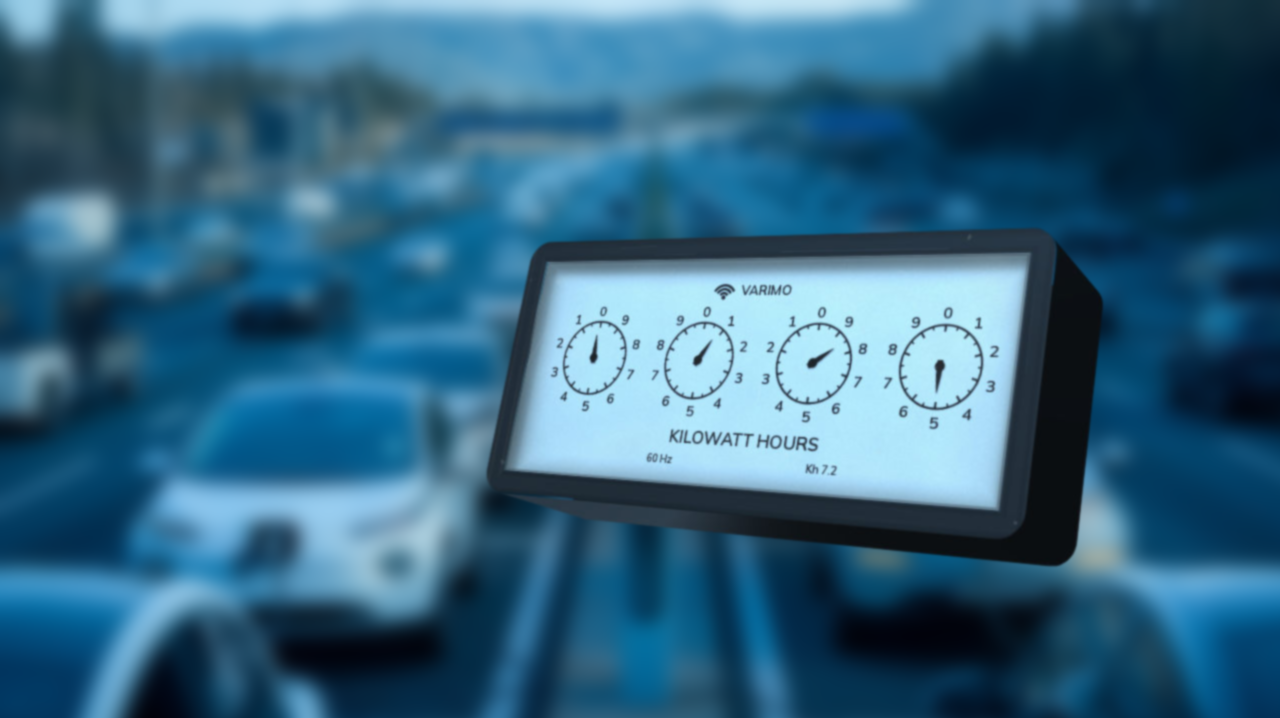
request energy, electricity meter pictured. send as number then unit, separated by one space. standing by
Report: 85 kWh
